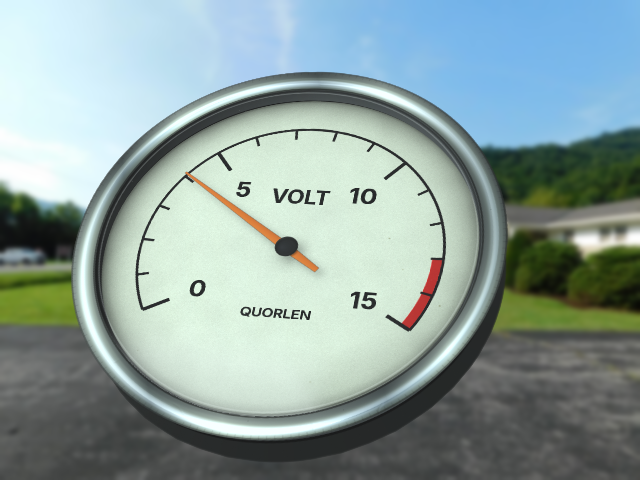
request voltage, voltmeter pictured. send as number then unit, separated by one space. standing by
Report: 4 V
